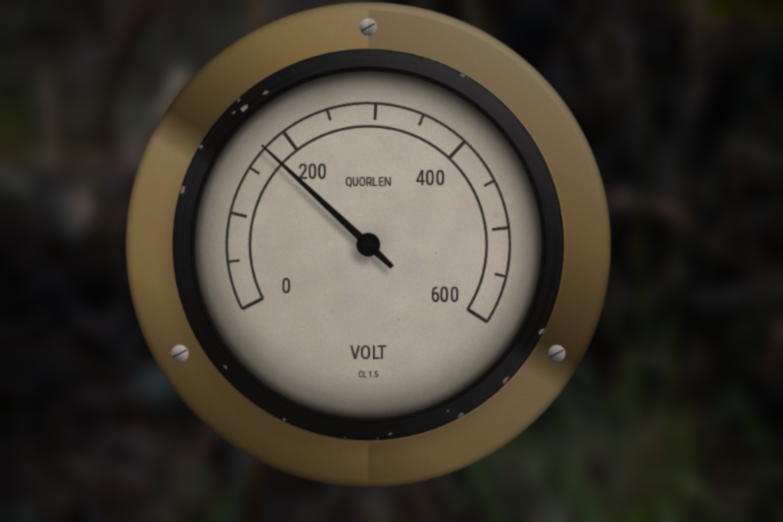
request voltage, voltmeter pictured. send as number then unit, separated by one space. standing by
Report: 175 V
